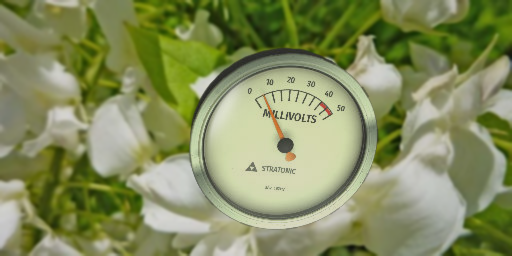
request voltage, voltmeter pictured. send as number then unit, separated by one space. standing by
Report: 5 mV
